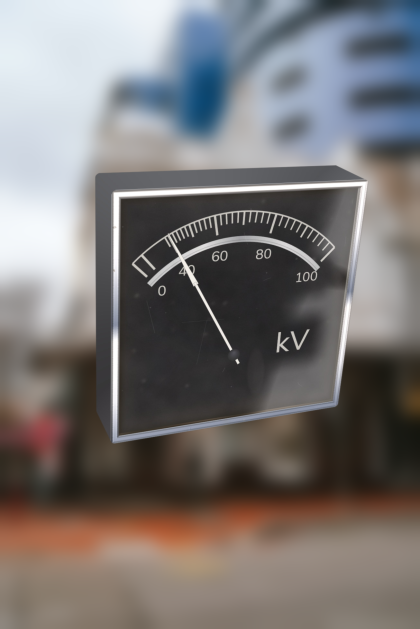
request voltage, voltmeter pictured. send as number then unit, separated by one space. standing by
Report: 40 kV
